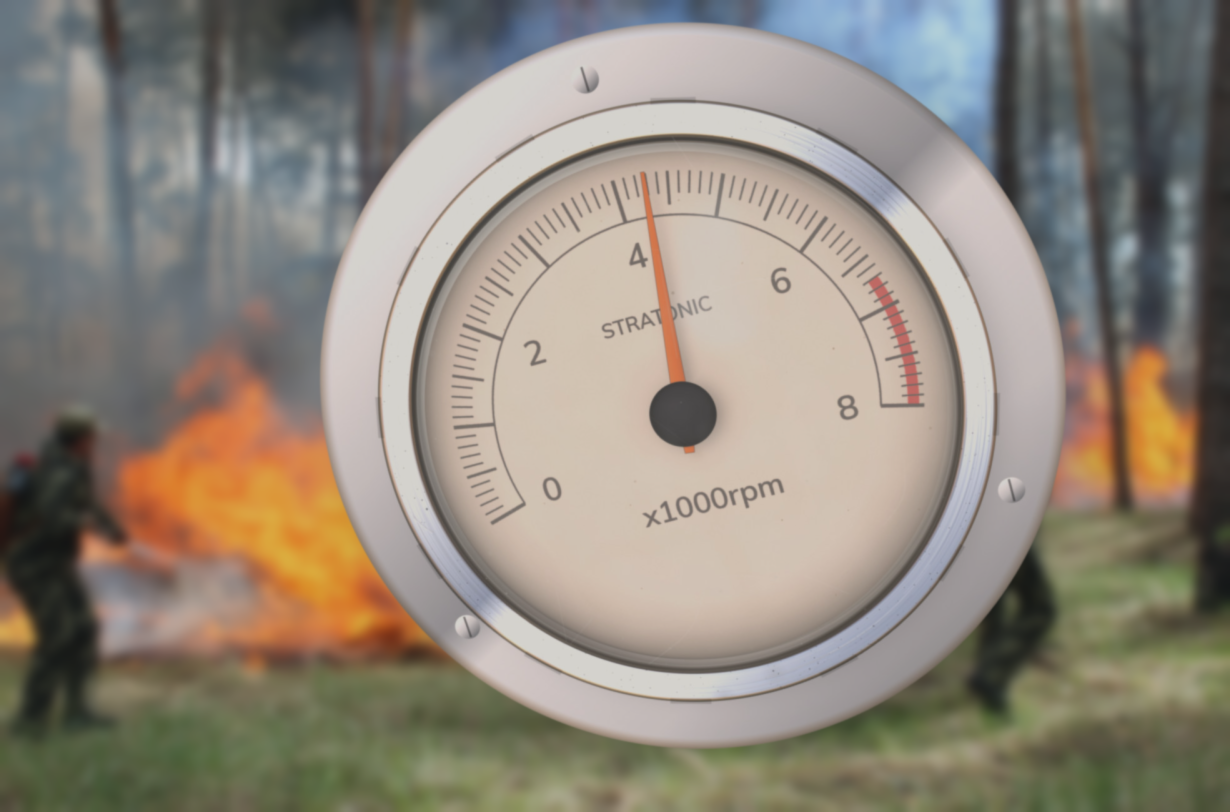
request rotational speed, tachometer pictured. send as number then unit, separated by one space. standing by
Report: 4300 rpm
